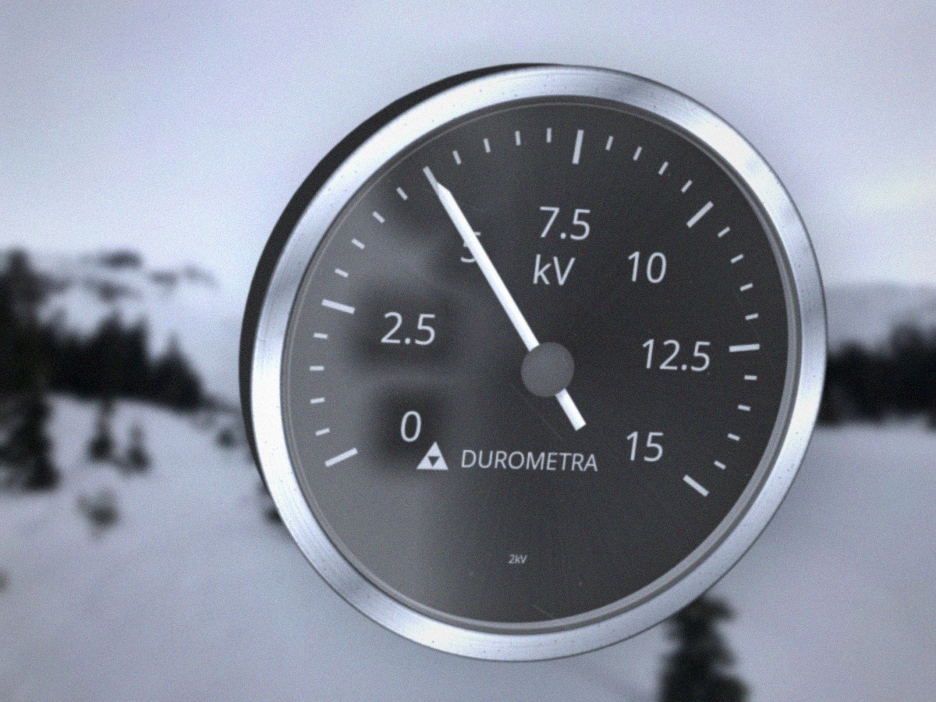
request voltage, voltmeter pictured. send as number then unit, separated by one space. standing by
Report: 5 kV
